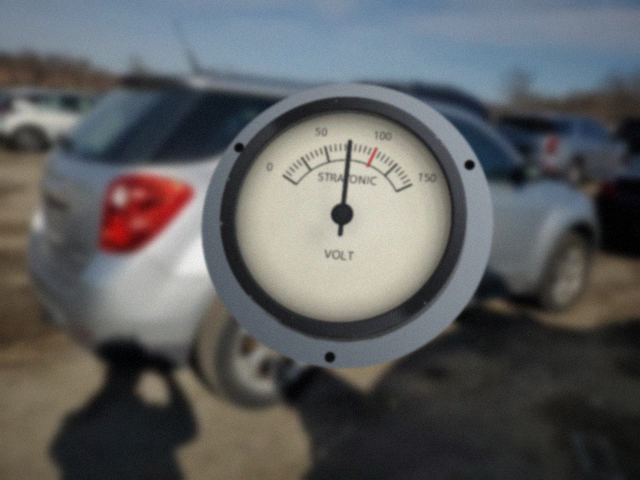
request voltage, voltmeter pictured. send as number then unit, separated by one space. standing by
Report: 75 V
